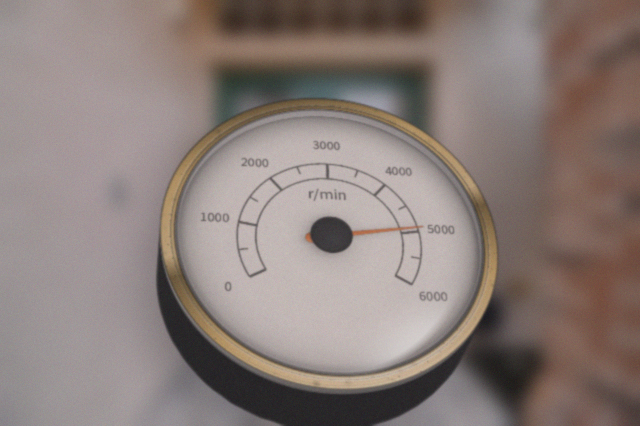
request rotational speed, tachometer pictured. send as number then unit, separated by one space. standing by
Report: 5000 rpm
